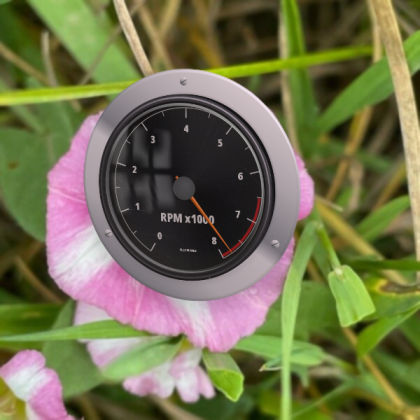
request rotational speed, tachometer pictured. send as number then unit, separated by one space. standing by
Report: 7750 rpm
